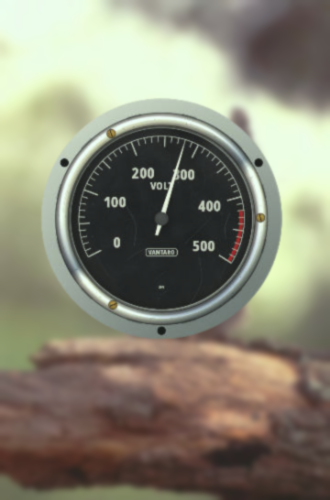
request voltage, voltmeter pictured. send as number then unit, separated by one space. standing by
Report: 280 V
